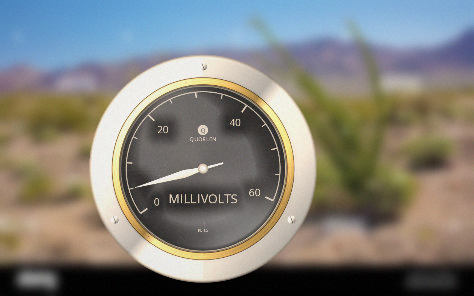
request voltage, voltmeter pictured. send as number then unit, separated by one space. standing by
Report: 5 mV
